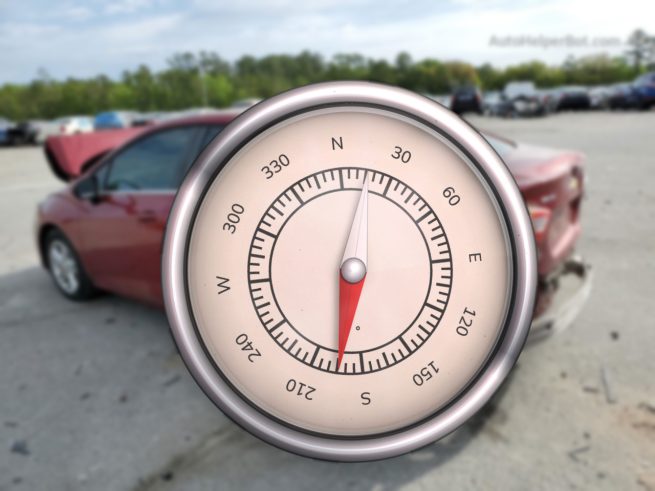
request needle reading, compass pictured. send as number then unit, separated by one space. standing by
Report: 195 °
